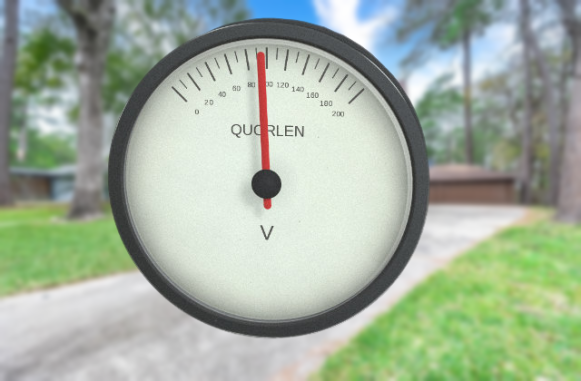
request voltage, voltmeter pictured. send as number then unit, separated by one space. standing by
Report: 95 V
